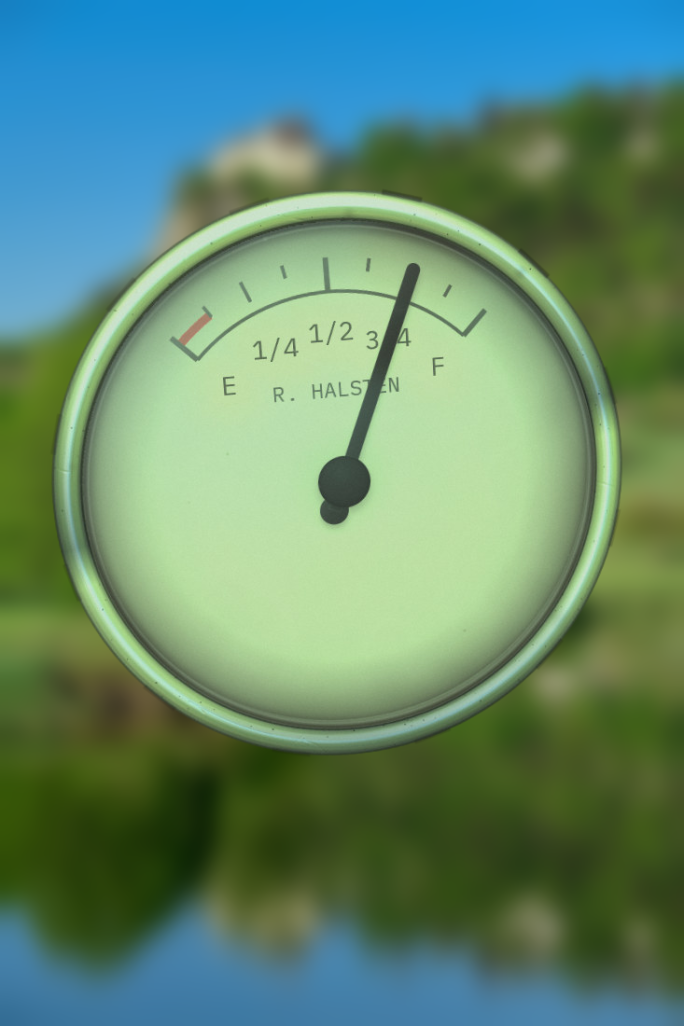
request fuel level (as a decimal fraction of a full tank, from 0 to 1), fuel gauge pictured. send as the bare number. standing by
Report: 0.75
